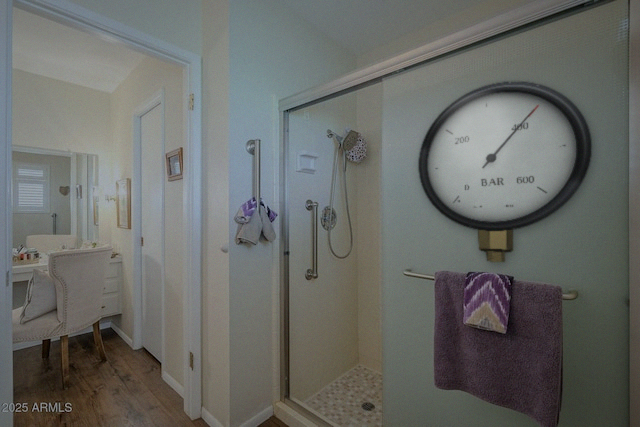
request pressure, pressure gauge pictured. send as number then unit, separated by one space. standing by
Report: 400 bar
